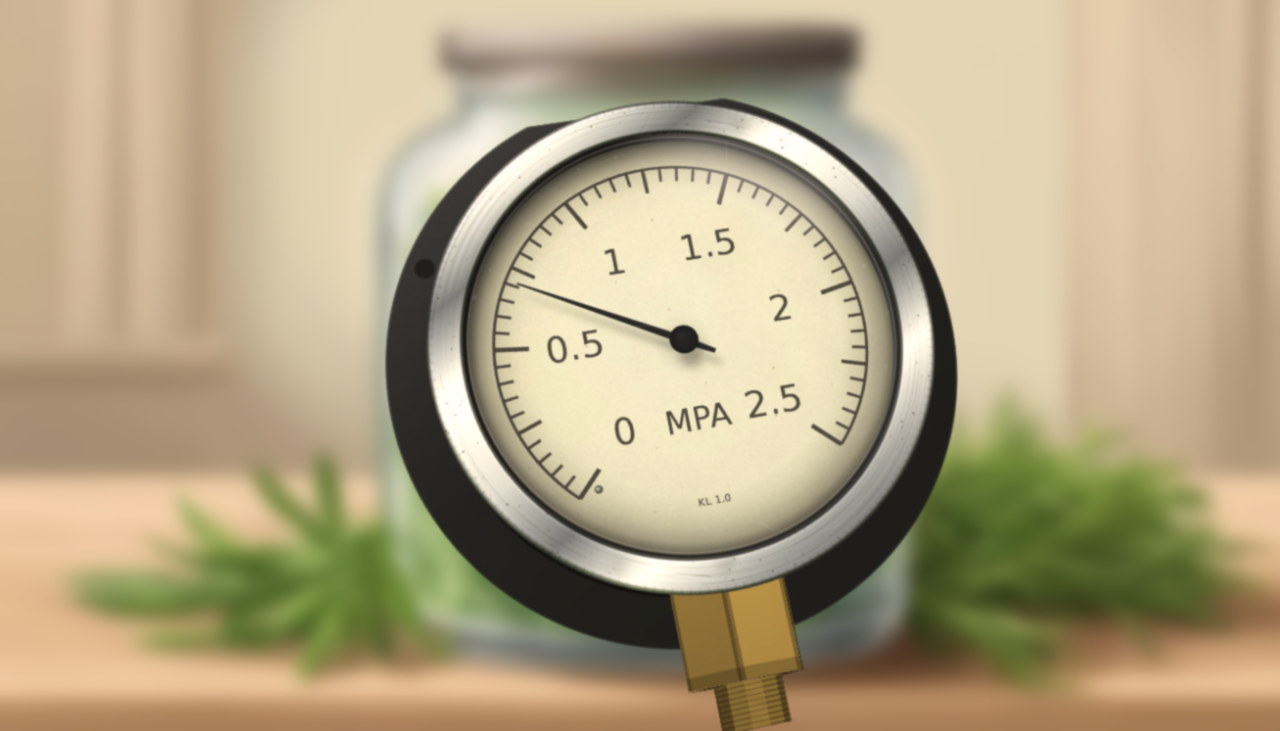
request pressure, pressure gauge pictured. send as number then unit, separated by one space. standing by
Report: 0.7 MPa
